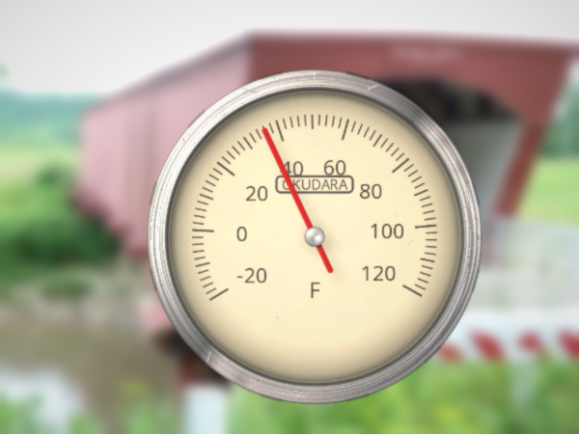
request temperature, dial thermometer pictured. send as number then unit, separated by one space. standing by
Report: 36 °F
